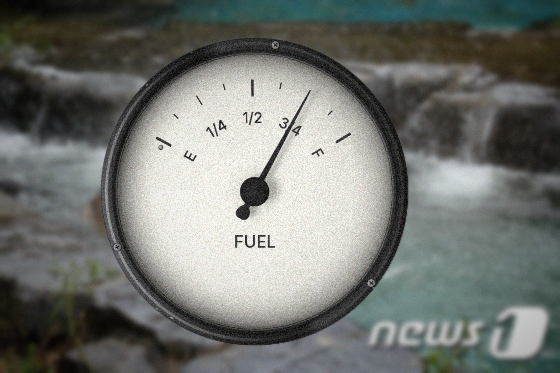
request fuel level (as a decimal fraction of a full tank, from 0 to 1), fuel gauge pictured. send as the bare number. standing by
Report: 0.75
